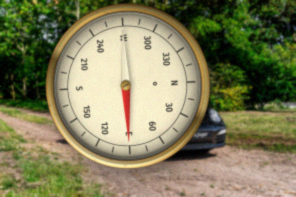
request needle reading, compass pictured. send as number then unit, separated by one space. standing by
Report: 90 °
